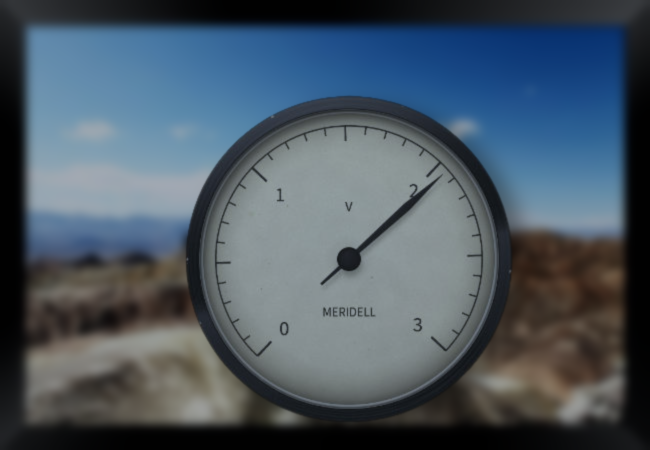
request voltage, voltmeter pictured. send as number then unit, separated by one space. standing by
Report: 2.05 V
